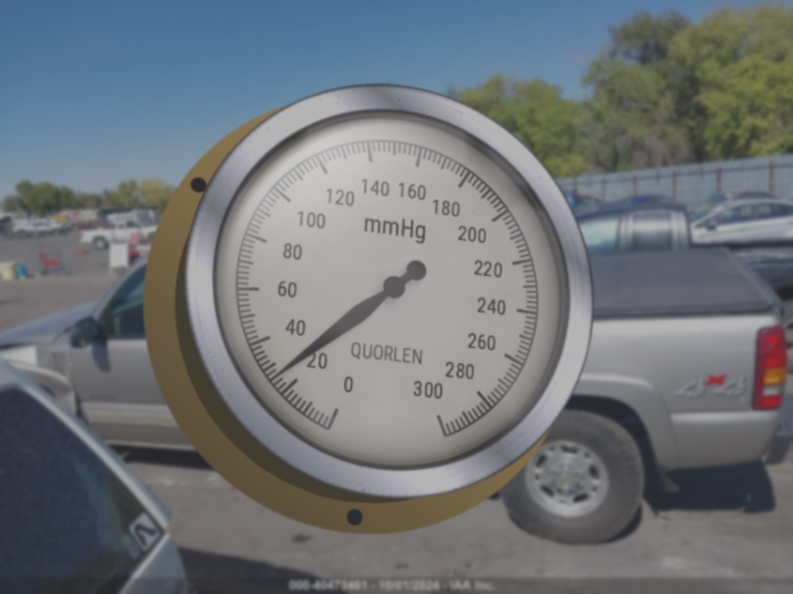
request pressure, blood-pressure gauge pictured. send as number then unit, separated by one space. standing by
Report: 26 mmHg
